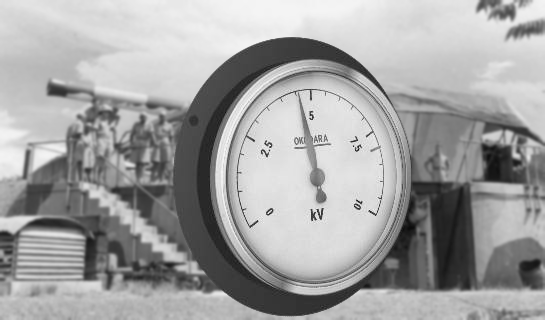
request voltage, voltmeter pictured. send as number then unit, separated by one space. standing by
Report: 4.5 kV
